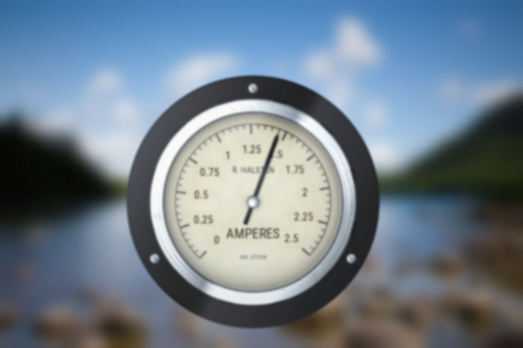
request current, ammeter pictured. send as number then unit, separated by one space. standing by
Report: 1.45 A
